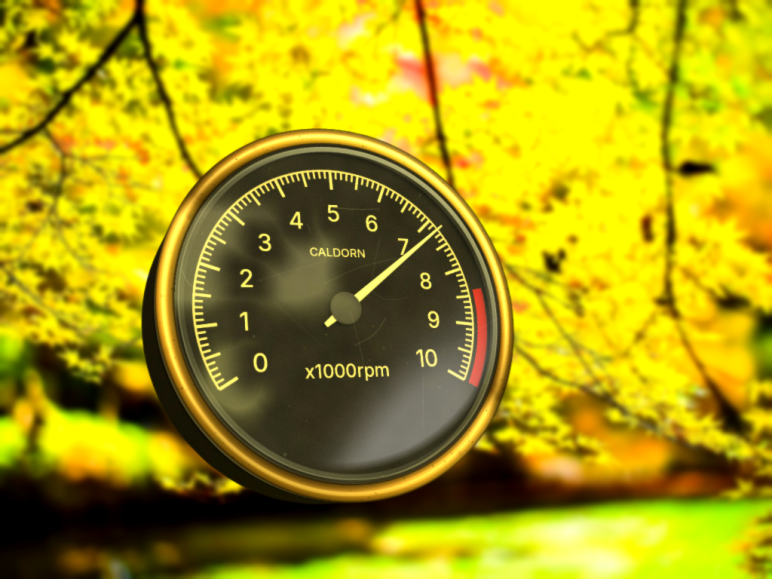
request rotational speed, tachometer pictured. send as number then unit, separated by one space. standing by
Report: 7200 rpm
